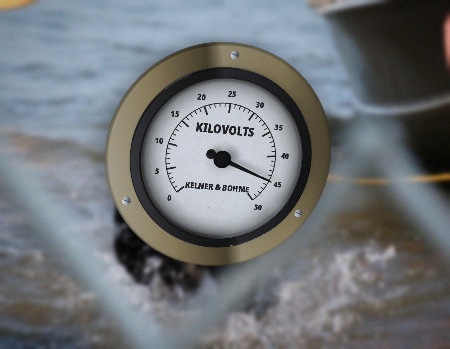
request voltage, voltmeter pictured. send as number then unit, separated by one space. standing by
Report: 45 kV
